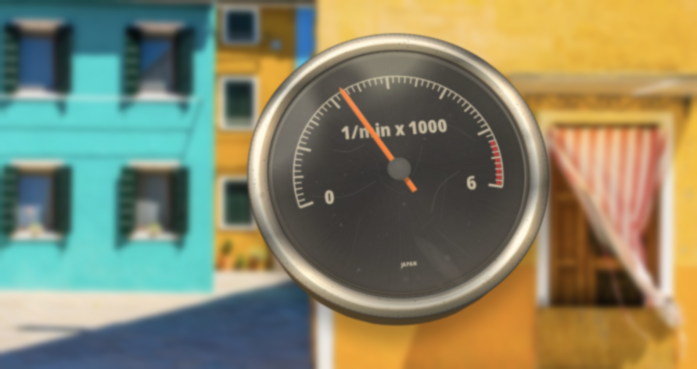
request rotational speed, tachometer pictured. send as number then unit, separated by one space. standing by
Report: 2200 rpm
